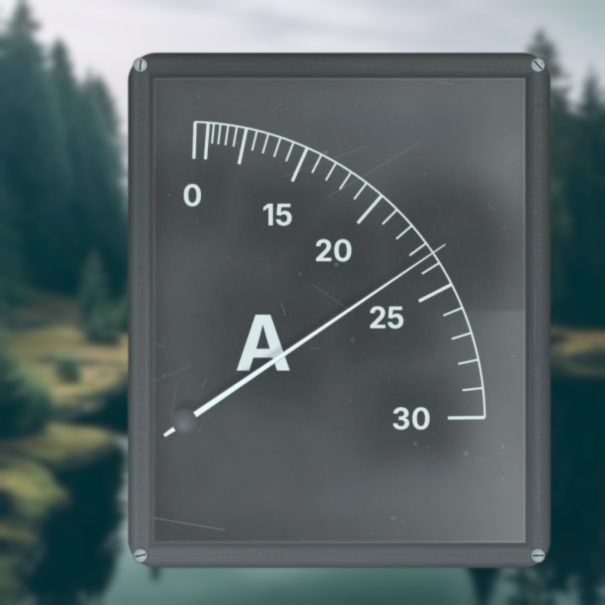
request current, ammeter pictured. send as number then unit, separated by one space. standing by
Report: 23.5 A
